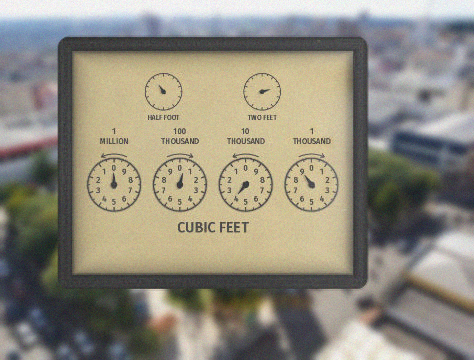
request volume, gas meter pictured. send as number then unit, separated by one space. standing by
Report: 3900 ft³
